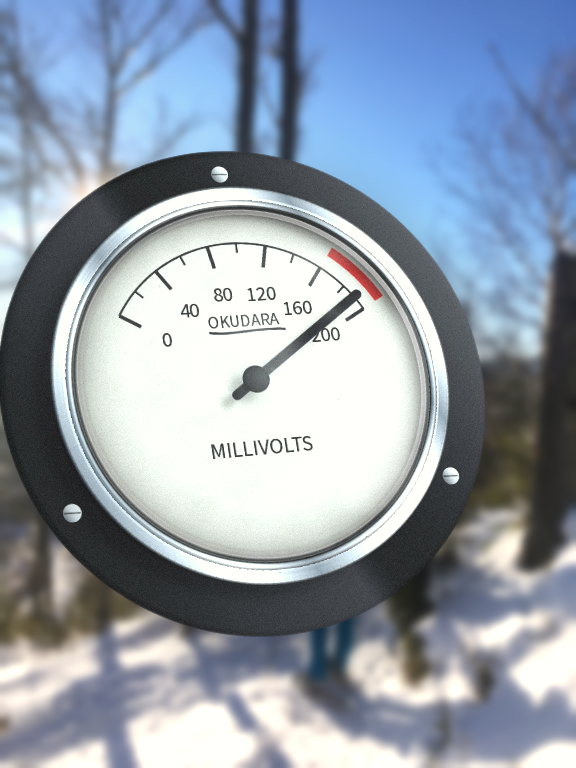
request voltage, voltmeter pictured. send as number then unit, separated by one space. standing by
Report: 190 mV
